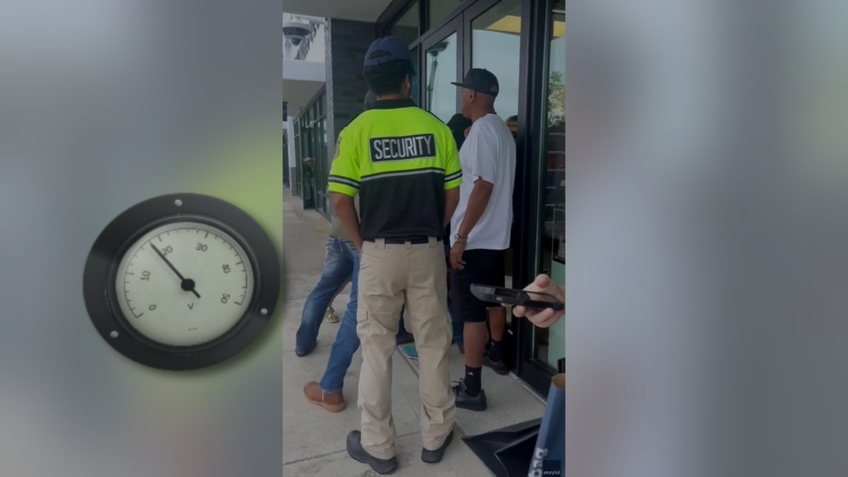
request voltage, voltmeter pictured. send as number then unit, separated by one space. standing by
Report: 18 V
